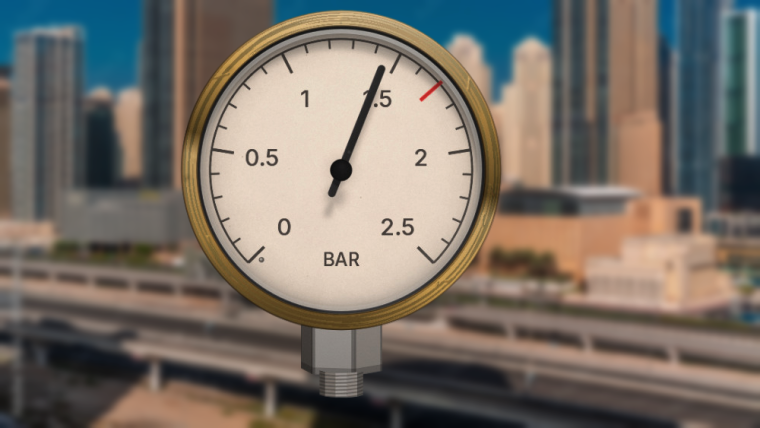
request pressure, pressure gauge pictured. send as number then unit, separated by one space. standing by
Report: 1.45 bar
